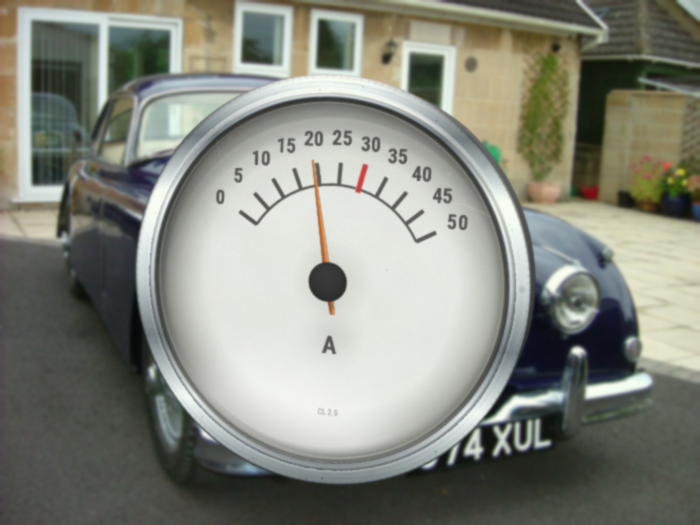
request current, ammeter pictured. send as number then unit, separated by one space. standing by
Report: 20 A
